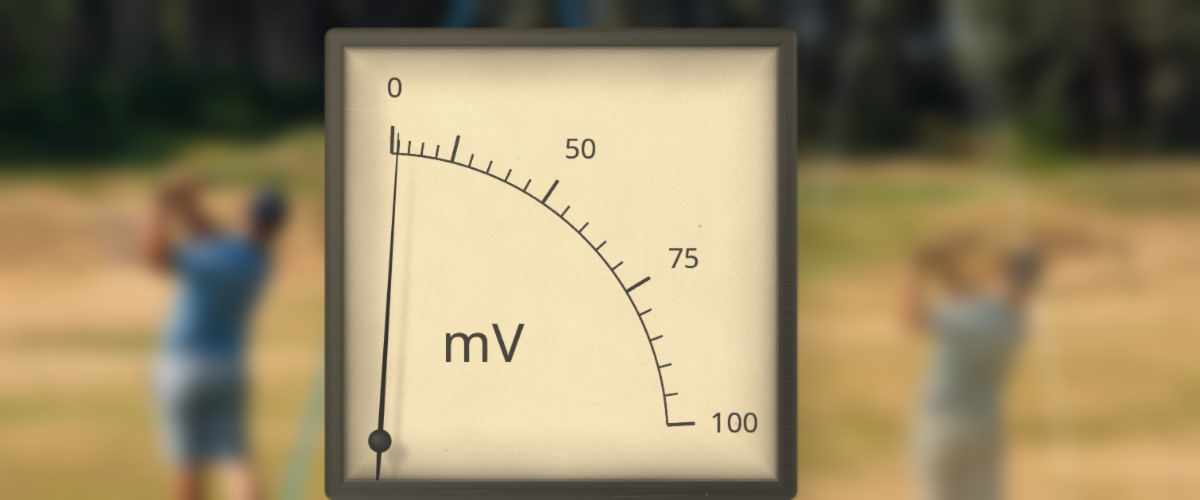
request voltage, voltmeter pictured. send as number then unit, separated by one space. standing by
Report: 5 mV
